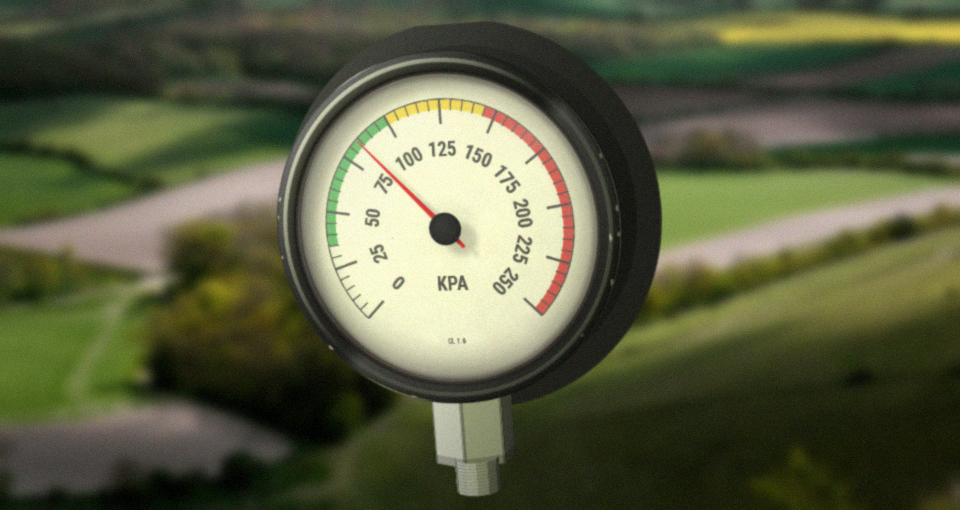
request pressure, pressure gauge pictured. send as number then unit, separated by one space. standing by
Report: 85 kPa
